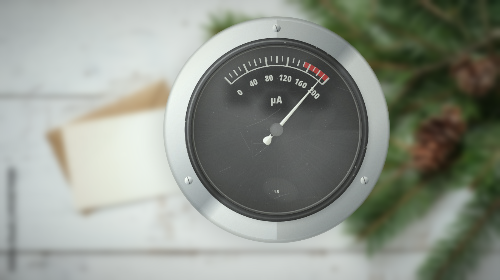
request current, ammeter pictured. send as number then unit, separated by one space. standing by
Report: 190 µA
